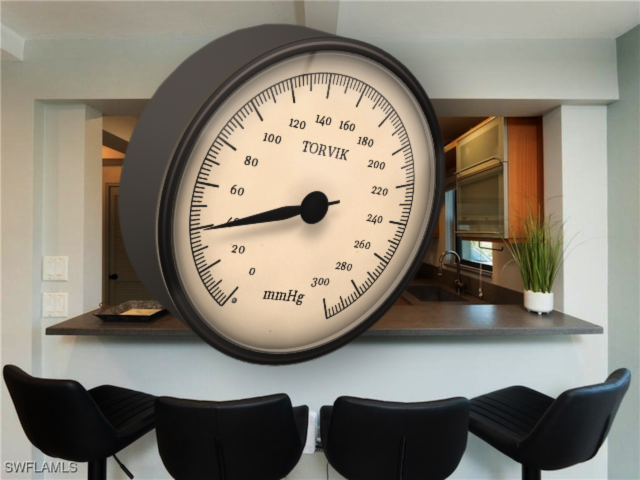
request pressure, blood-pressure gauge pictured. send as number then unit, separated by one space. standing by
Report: 40 mmHg
